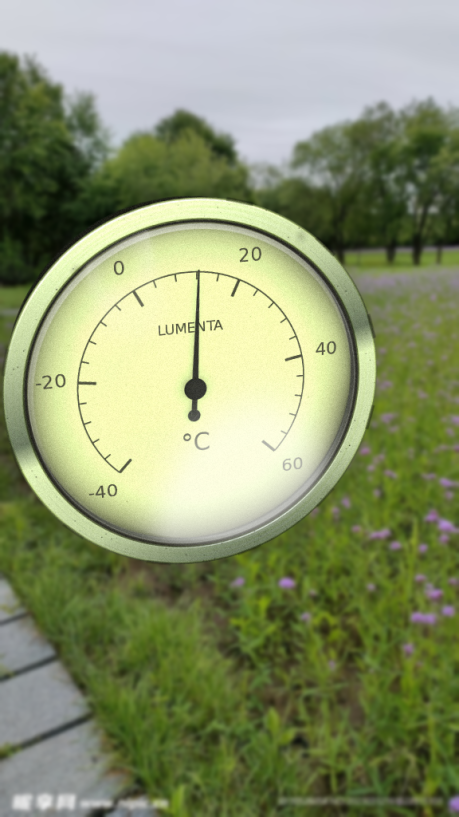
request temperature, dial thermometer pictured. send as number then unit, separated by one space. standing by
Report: 12 °C
